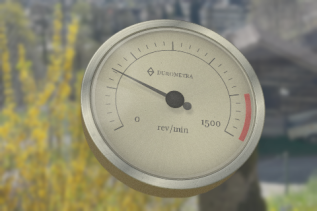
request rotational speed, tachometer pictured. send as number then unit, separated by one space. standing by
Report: 350 rpm
